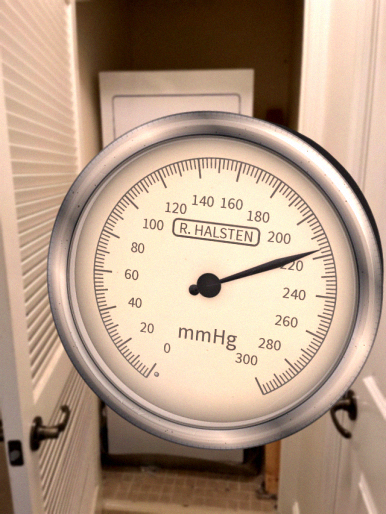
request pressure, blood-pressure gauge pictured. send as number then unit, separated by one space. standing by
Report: 216 mmHg
